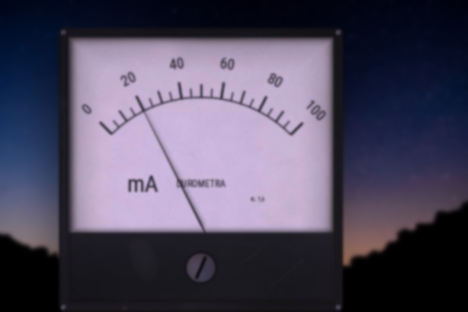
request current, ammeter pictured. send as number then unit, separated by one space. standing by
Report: 20 mA
